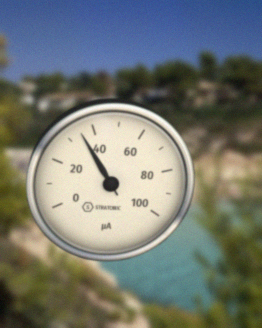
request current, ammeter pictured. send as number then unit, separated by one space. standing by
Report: 35 µA
